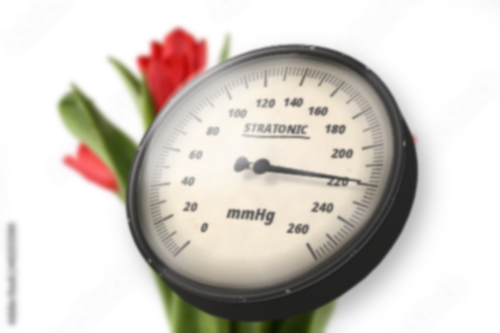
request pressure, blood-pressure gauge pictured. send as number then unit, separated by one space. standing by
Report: 220 mmHg
